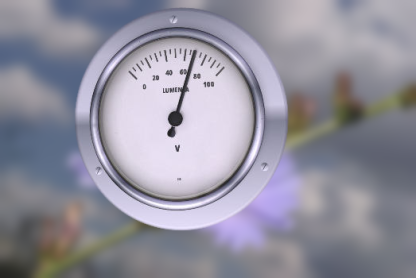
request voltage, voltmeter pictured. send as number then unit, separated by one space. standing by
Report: 70 V
